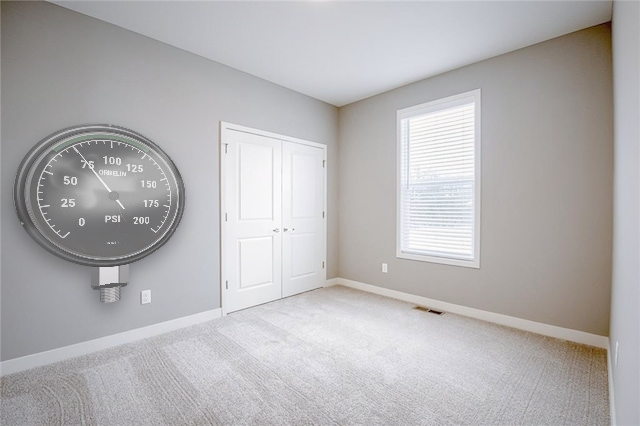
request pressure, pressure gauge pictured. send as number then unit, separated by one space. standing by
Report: 75 psi
